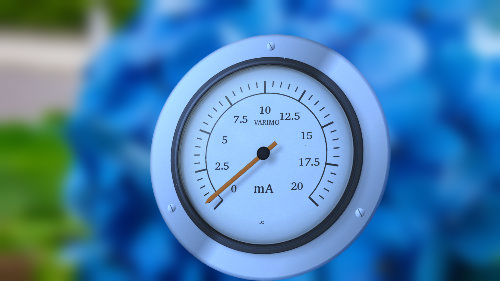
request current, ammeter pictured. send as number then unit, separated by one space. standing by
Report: 0.5 mA
